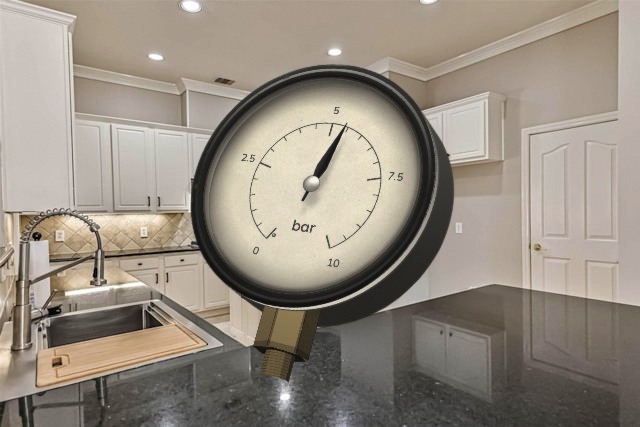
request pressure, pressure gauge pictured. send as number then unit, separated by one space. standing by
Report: 5.5 bar
